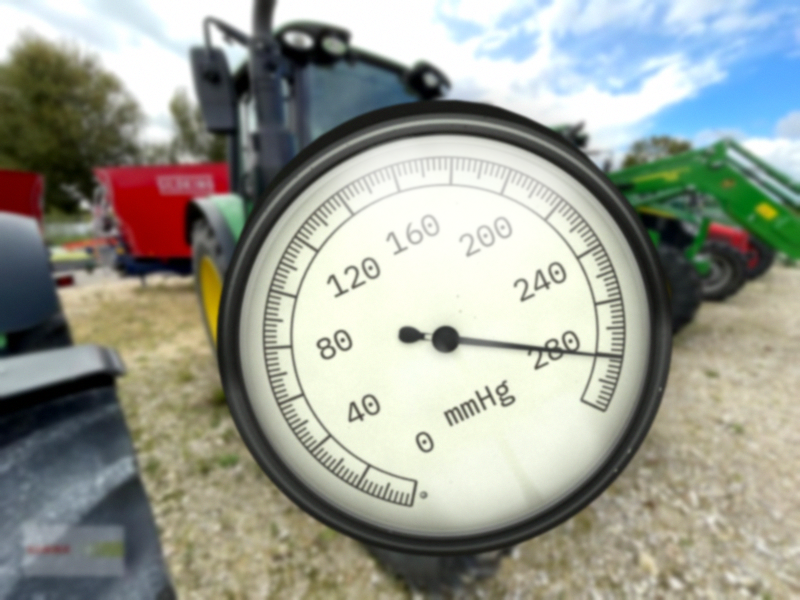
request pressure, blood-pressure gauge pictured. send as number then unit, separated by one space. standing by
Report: 280 mmHg
